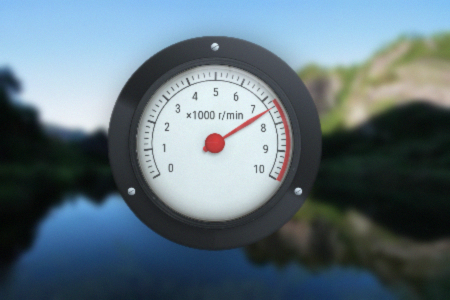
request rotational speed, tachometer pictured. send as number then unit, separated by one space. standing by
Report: 7400 rpm
